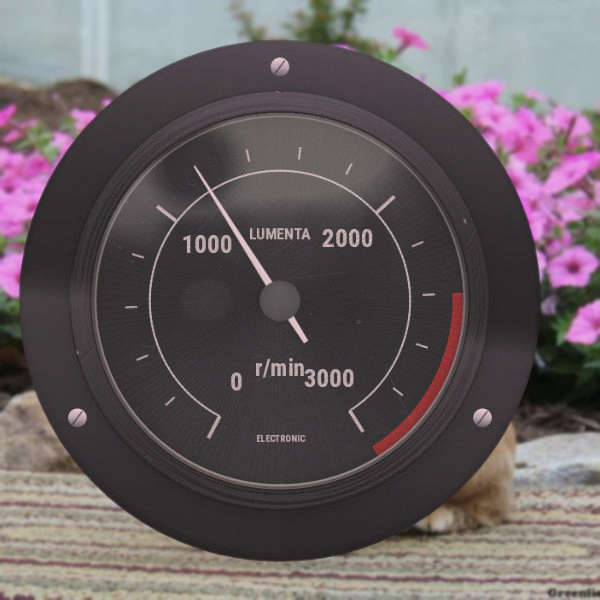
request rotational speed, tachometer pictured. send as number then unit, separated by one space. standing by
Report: 1200 rpm
